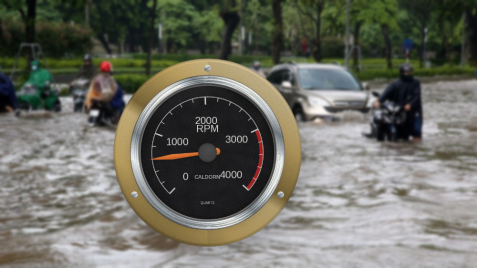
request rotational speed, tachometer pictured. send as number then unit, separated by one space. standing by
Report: 600 rpm
